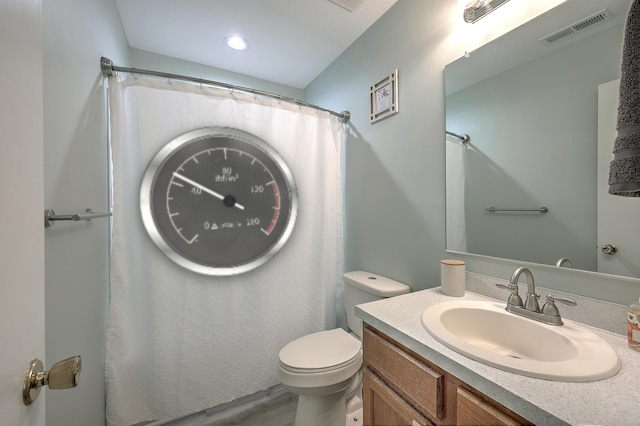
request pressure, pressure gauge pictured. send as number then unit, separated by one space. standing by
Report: 45 psi
